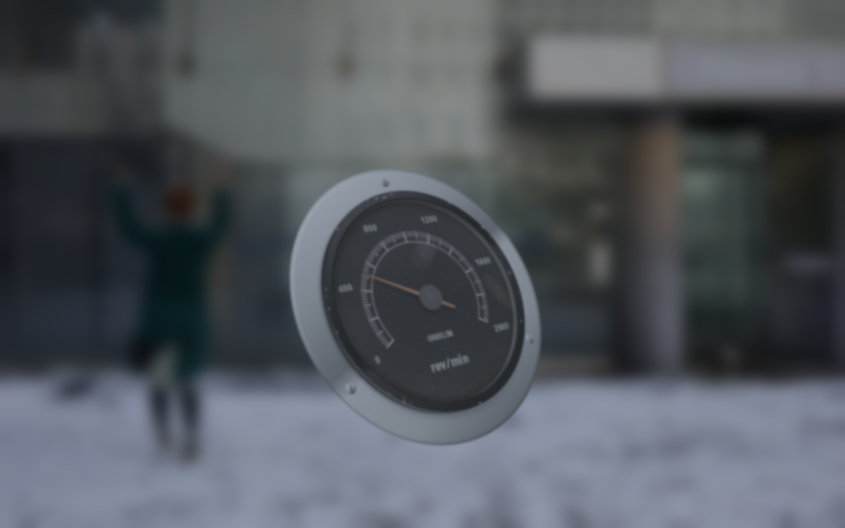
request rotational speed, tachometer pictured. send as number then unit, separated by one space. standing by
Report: 500 rpm
